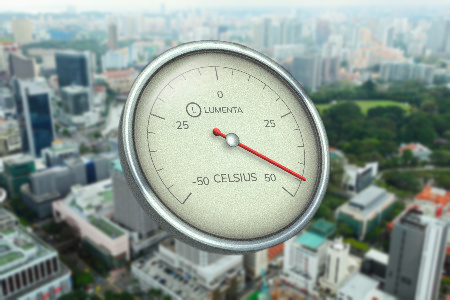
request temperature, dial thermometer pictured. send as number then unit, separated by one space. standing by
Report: 45 °C
